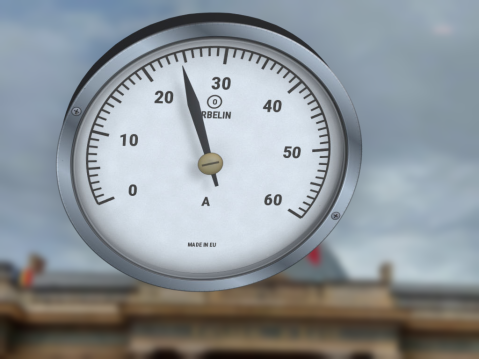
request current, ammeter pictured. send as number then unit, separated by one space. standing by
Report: 24.5 A
